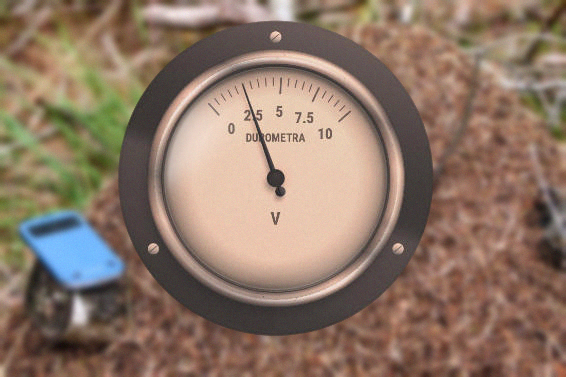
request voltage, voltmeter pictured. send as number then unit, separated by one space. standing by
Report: 2.5 V
